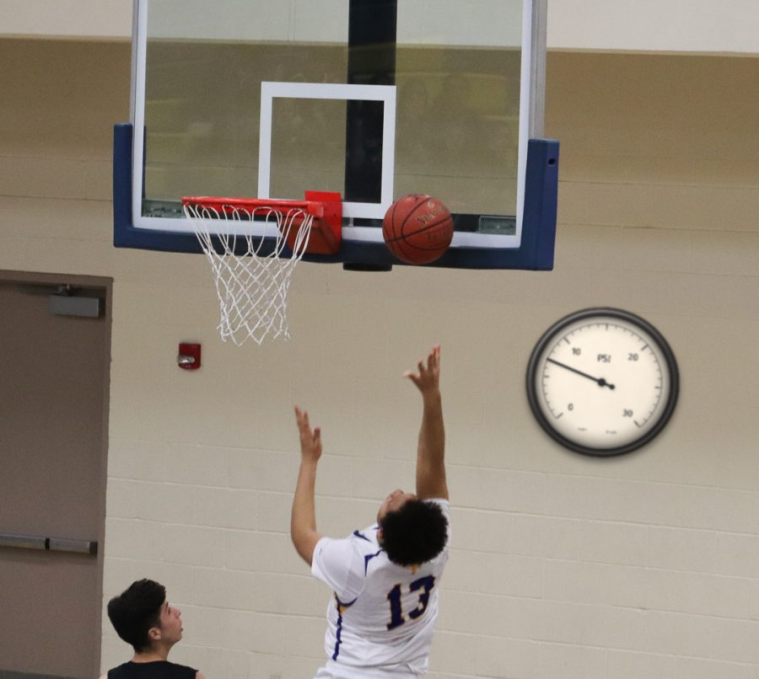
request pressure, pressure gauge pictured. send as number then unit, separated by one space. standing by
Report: 7 psi
